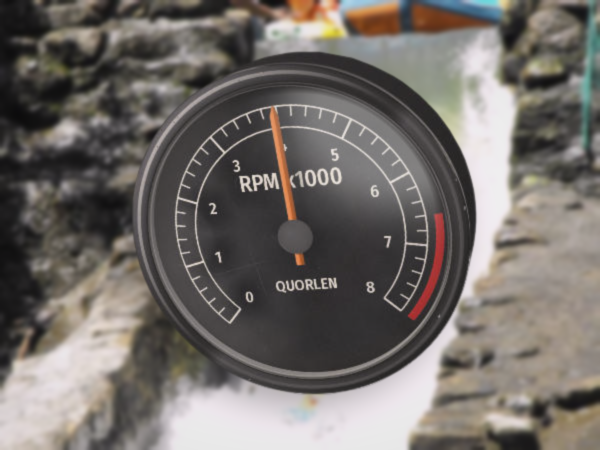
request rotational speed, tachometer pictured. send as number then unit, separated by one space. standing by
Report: 4000 rpm
